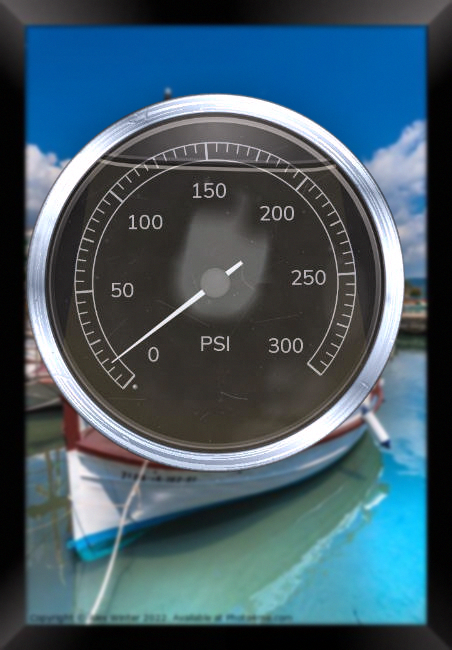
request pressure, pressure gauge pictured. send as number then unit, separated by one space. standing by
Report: 12.5 psi
